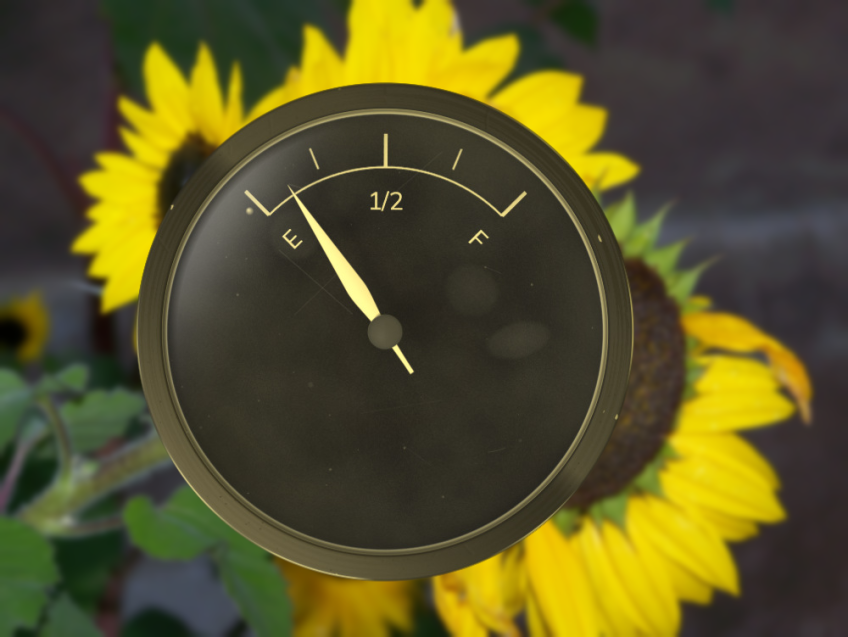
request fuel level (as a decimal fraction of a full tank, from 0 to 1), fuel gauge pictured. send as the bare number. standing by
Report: 0.125
